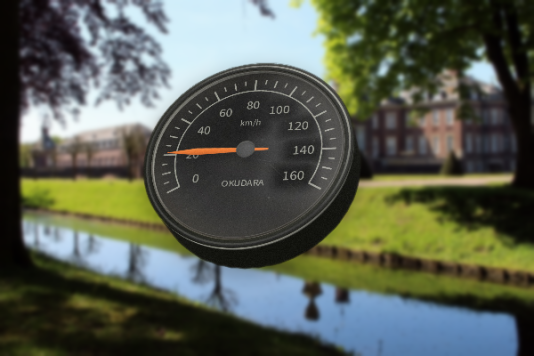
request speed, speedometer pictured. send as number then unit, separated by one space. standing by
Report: 20 km/h
